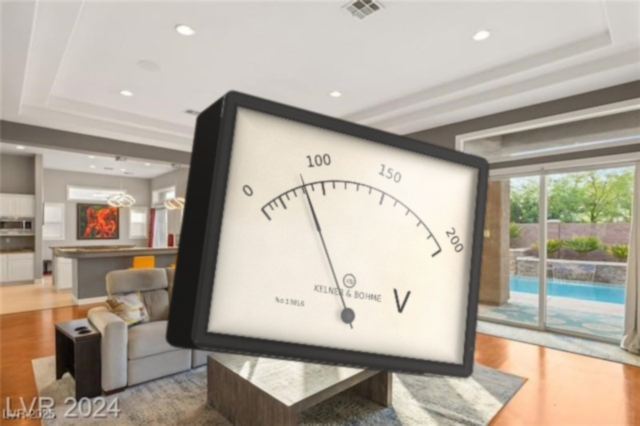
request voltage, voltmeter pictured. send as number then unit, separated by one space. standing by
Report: 80 V
